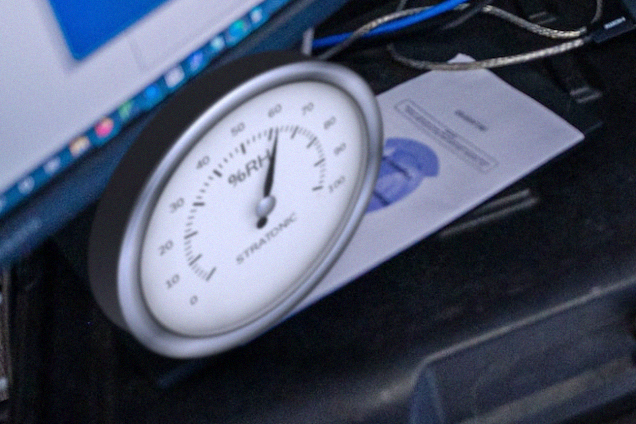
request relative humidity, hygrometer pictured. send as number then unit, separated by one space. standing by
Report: 60 %
